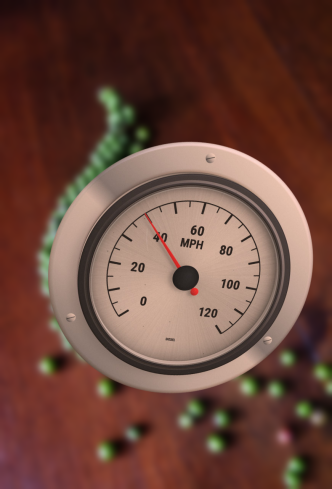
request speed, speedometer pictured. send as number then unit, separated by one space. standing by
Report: 40 mph
